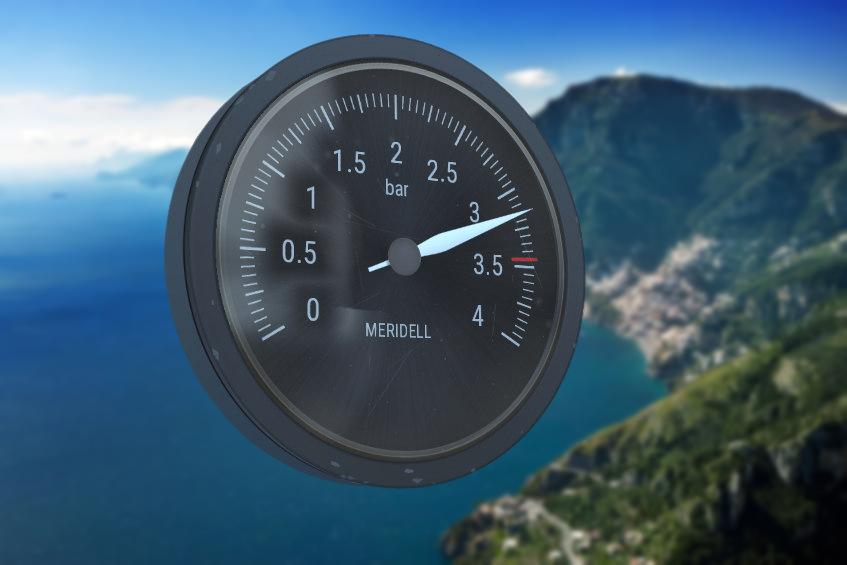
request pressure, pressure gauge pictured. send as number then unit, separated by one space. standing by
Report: 3.15 bar
